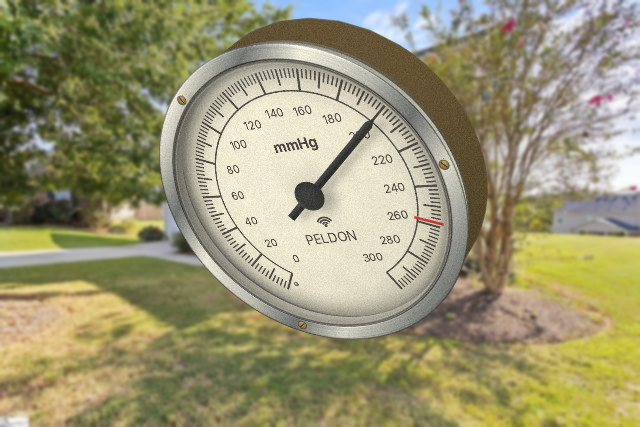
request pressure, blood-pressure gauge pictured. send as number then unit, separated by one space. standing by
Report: 200 mmHg
